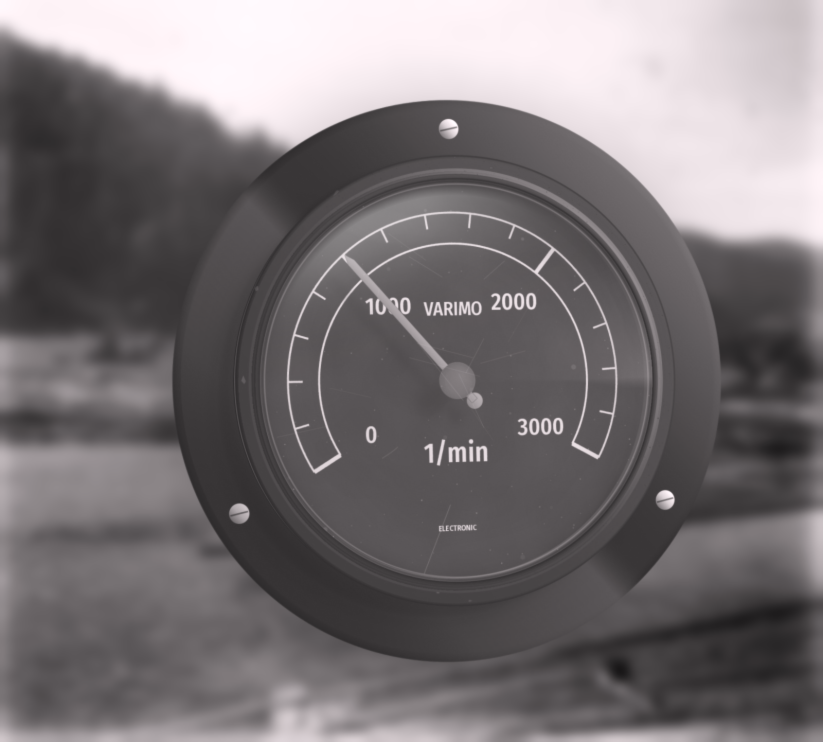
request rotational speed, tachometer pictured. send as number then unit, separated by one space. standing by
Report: 1000 rpm
